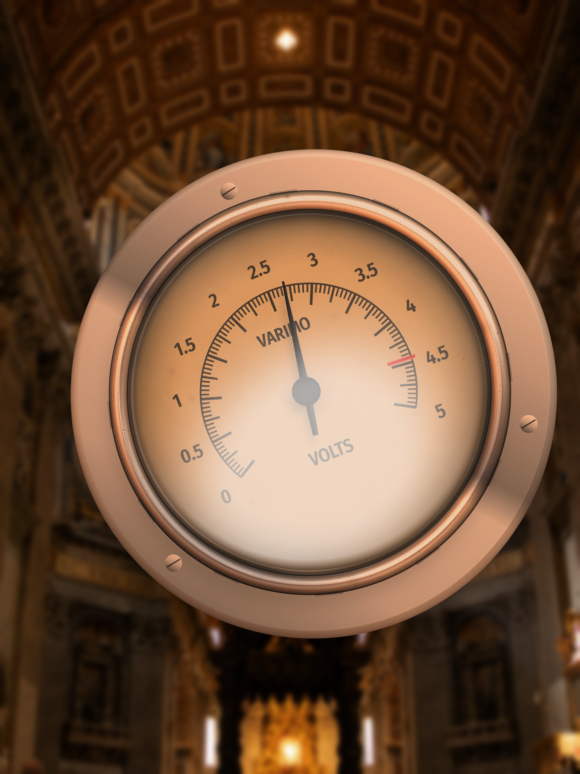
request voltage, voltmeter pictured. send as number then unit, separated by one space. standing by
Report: 2.7 V
